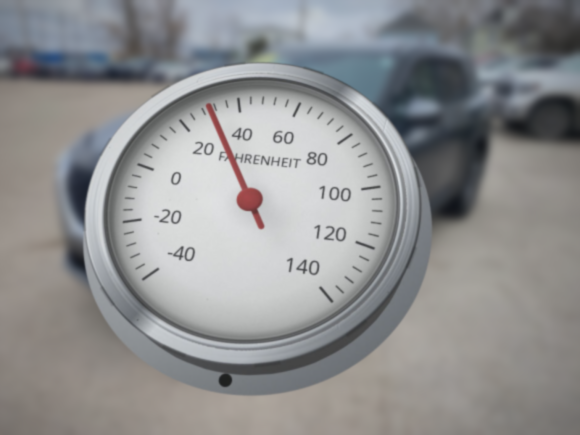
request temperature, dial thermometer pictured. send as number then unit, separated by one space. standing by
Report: 30 °F
